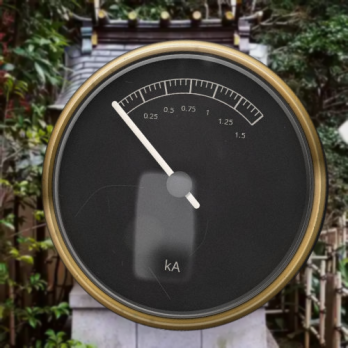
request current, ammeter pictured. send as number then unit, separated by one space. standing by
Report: 0 kA
